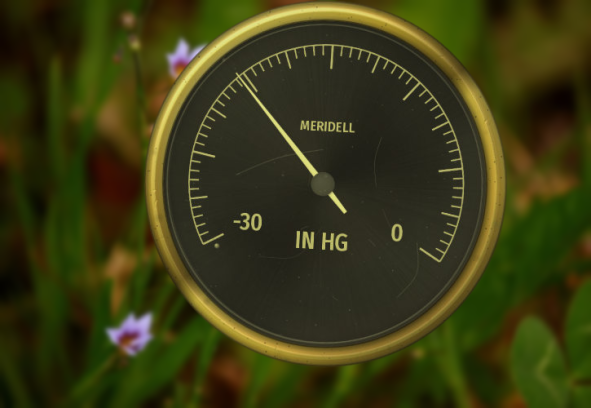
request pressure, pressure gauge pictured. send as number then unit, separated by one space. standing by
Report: -20.25 inHg
